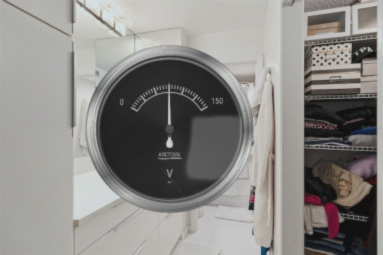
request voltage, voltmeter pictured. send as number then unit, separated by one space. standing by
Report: 75 V
